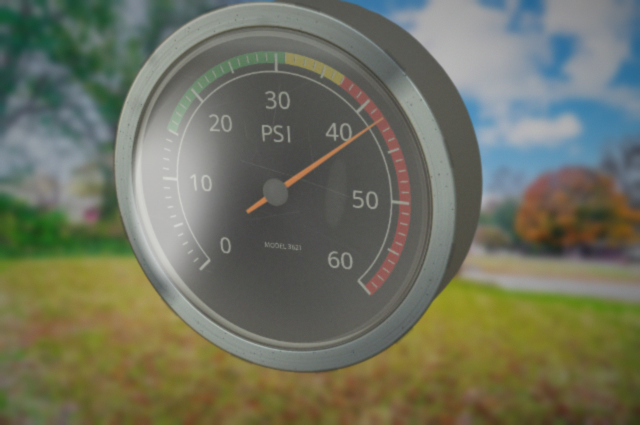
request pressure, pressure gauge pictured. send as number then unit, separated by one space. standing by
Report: 42 psi
